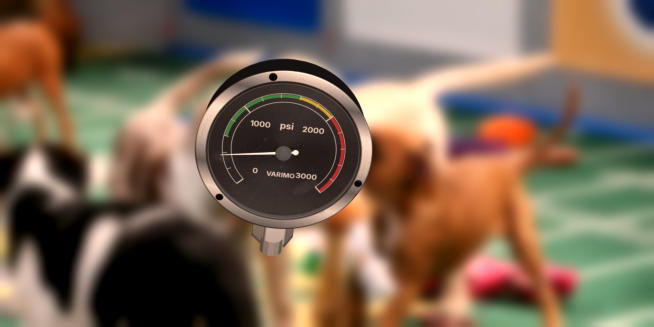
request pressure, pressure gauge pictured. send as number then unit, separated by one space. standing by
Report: 400 psi
